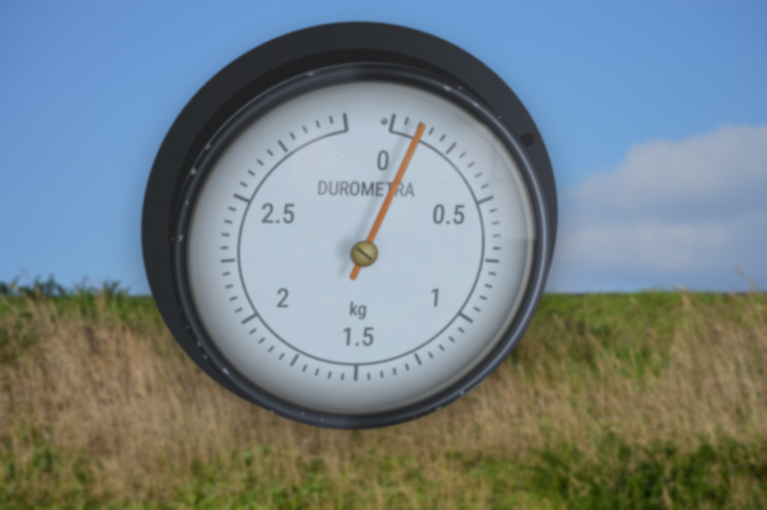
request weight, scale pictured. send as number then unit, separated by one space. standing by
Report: 0.1 kg
